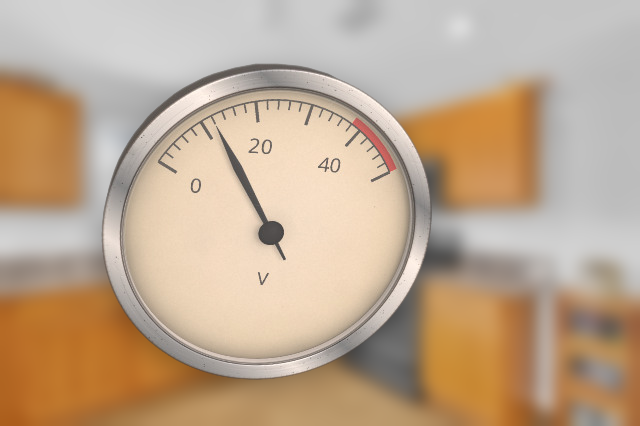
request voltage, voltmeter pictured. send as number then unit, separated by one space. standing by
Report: 12 V
